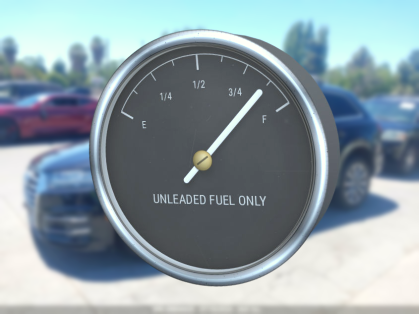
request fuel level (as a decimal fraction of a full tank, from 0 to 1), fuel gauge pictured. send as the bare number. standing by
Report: 0.875
